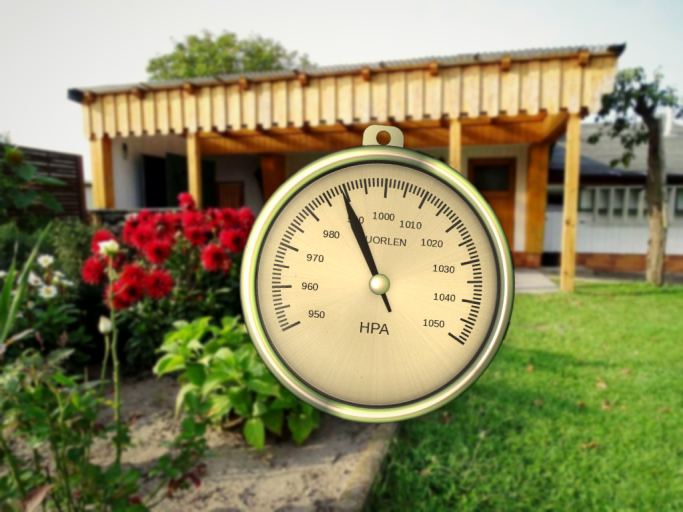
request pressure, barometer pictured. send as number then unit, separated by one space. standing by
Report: 989 hPa
